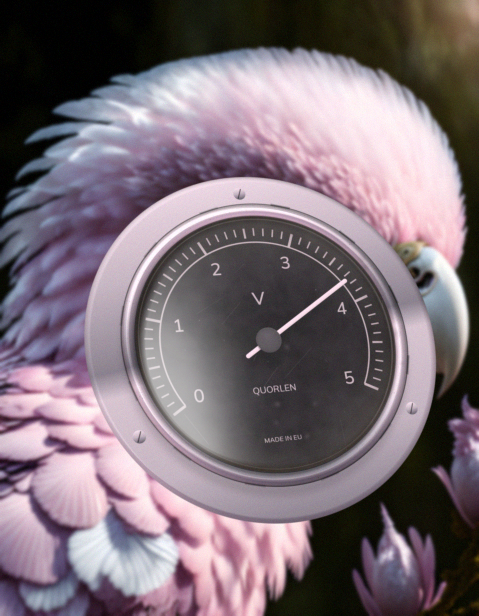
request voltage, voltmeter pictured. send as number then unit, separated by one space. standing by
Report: 3.75 V
